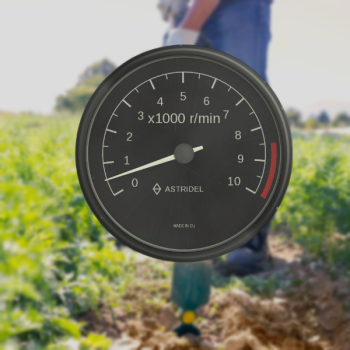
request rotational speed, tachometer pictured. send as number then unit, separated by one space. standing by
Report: 500 rpm
